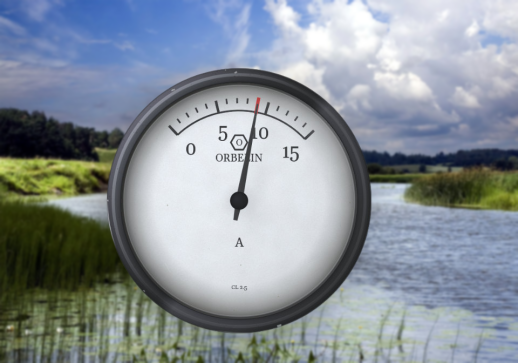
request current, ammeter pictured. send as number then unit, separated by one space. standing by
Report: 9 A
